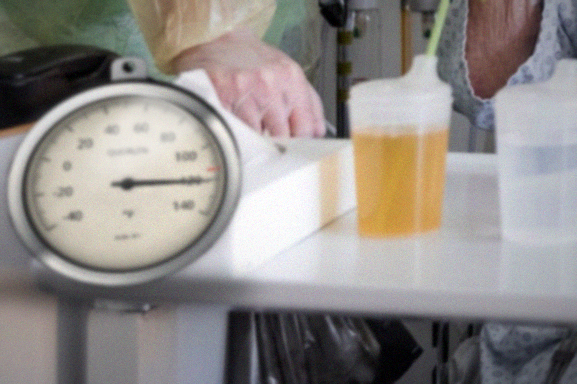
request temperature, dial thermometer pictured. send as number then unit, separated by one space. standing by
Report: 120 °F
